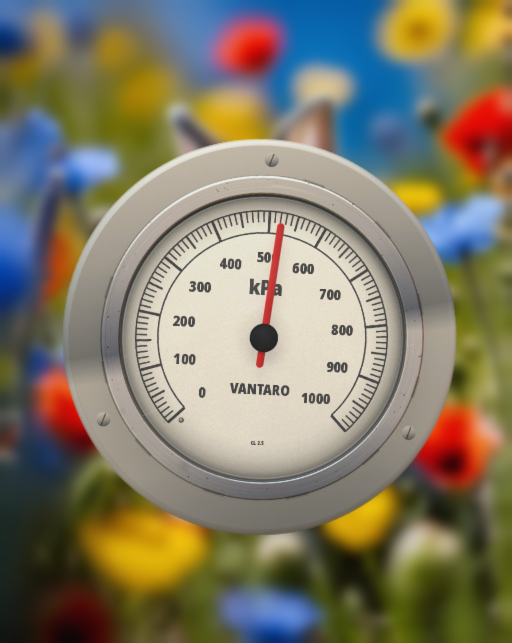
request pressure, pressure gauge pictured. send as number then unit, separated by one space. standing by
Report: 520 kPa
